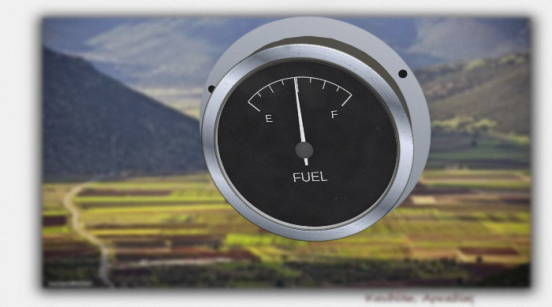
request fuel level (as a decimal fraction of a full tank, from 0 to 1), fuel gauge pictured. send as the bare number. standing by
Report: 0.5
